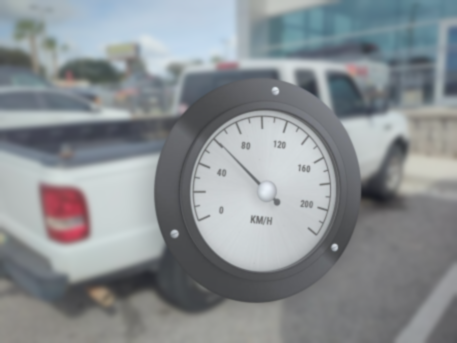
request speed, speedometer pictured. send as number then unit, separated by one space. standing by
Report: 60 km/h
